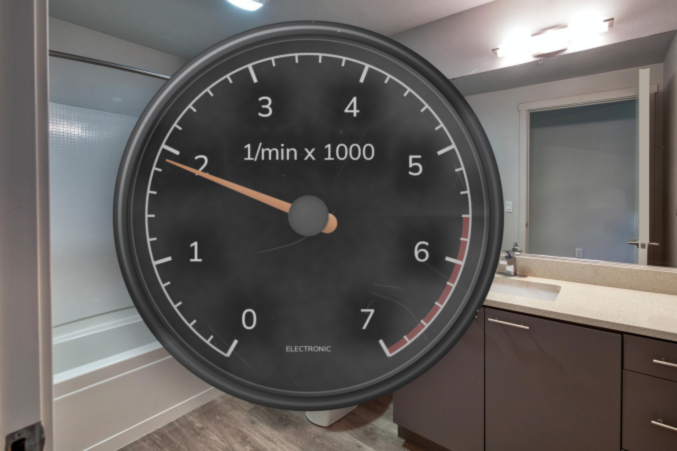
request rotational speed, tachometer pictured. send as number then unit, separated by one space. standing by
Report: 1900 rpm
